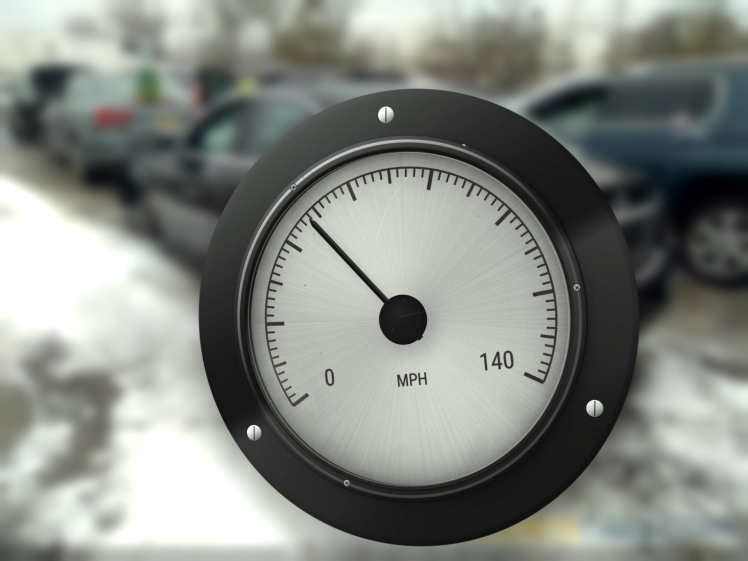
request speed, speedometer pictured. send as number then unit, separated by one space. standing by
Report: 48 mph
